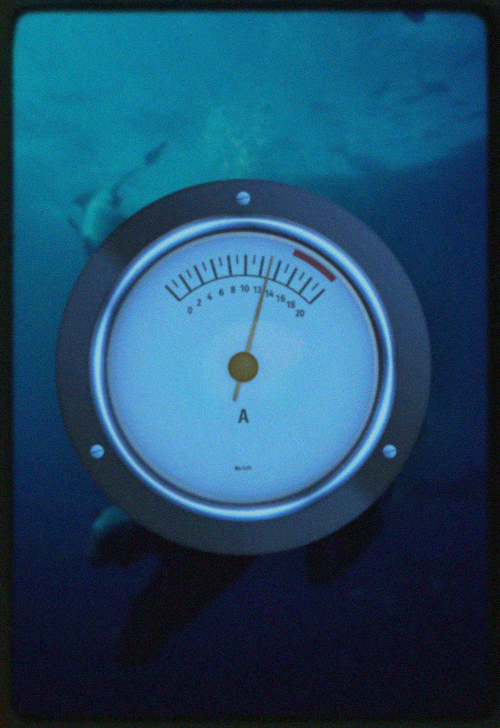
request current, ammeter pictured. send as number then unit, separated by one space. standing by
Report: 13 A
